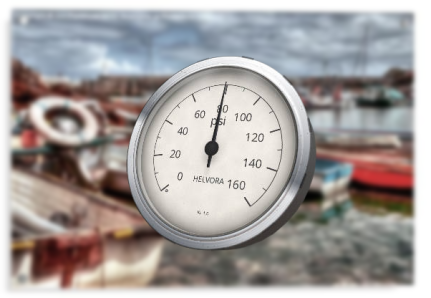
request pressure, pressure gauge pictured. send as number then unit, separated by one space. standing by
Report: 80 psi
